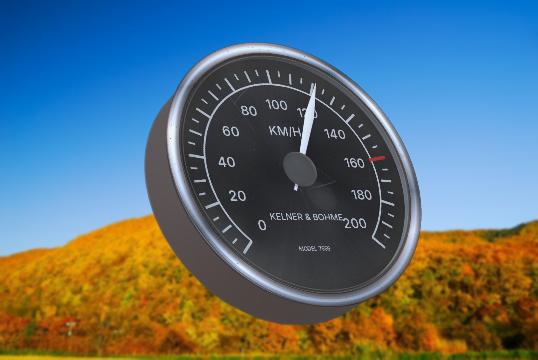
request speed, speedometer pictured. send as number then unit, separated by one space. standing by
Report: 120 km/h
